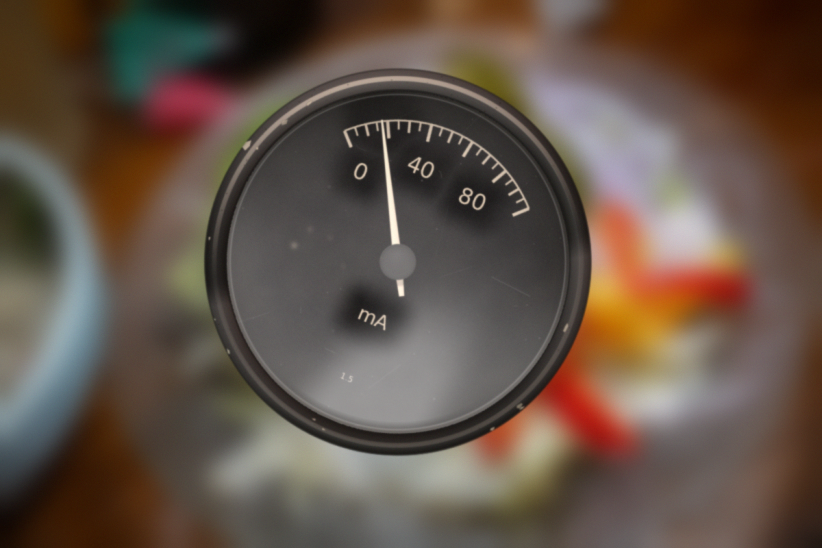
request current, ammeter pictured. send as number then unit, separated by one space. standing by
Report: 17.5 mA
